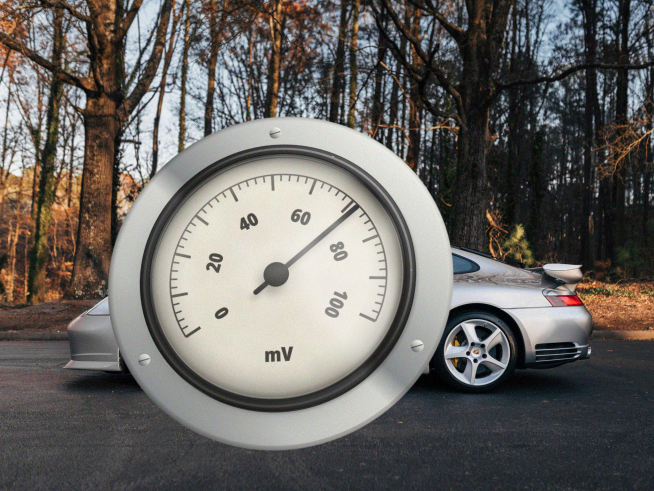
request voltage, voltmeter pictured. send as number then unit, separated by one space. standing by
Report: 72 mV
